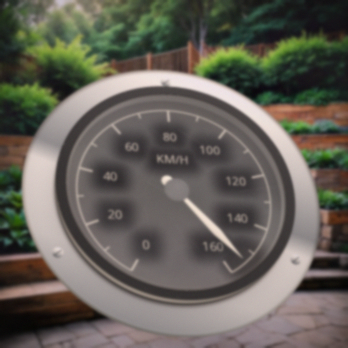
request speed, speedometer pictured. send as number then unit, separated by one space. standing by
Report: 155 km/h
